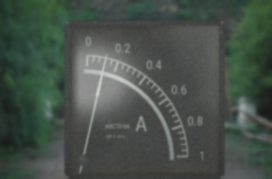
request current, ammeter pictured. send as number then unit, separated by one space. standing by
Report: 0.12 A
